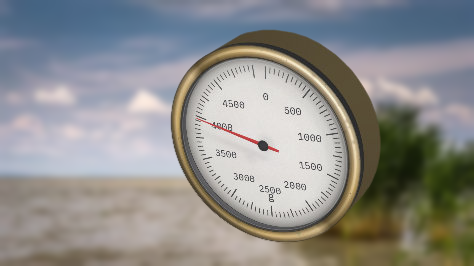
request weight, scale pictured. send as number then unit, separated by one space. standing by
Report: 4000 g
